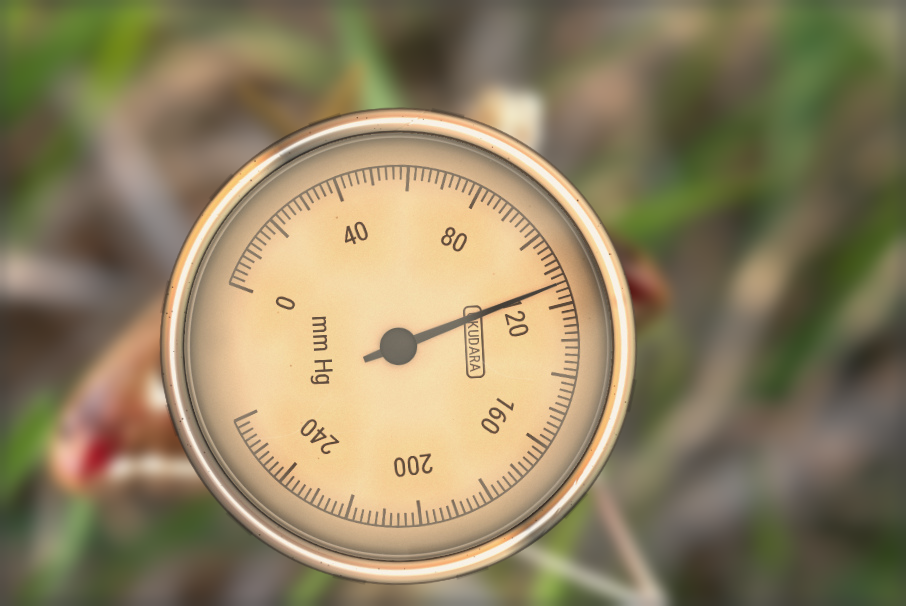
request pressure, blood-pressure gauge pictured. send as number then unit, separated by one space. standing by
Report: 114 mmHg
